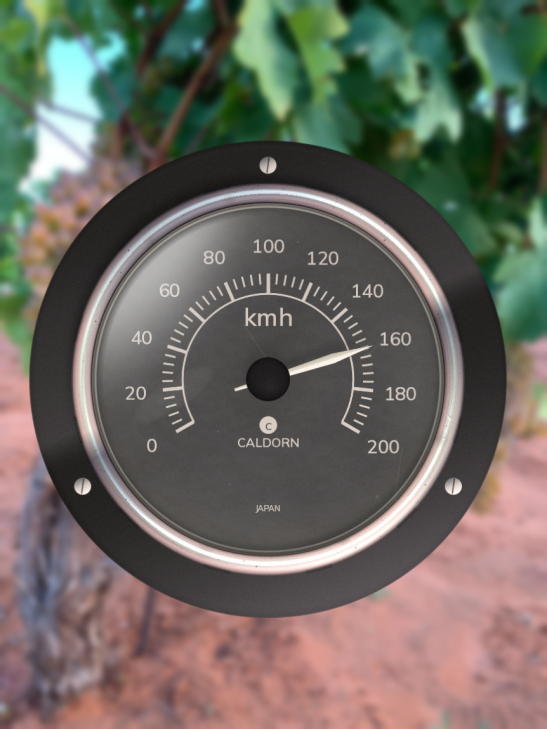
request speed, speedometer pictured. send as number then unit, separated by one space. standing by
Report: 160 km/h
